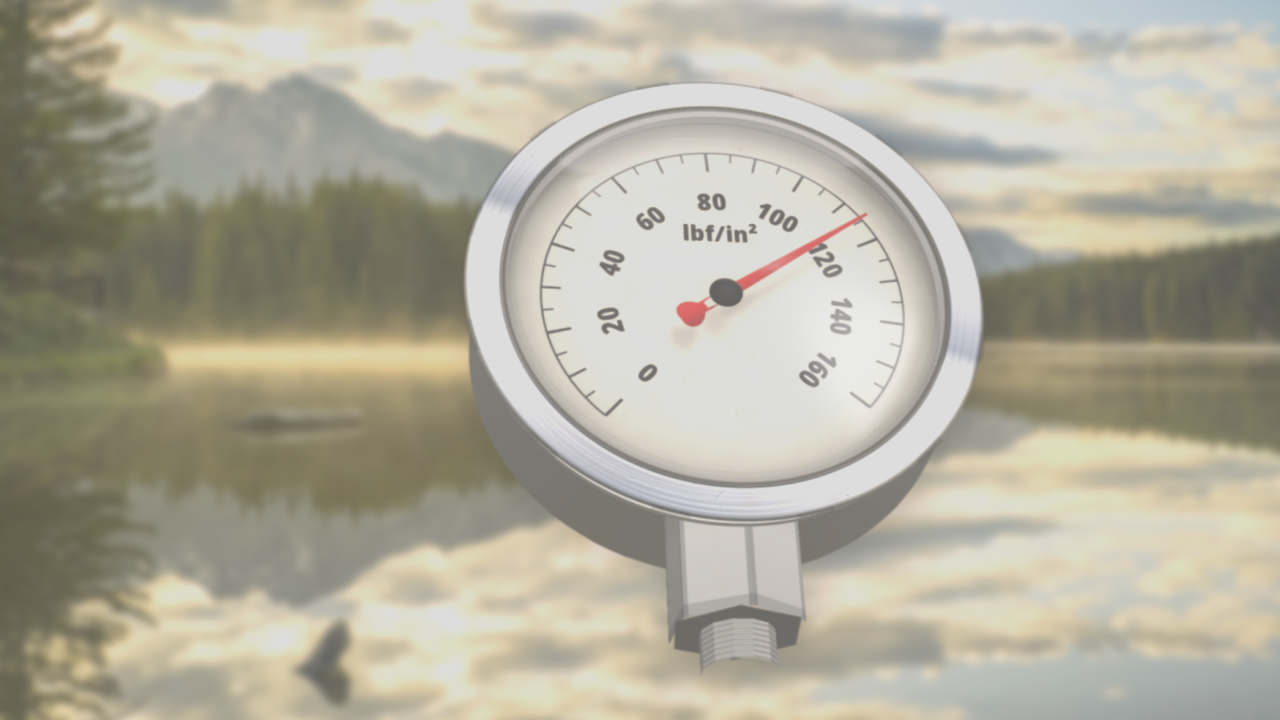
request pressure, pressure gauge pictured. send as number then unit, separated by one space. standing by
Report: 115 psi
